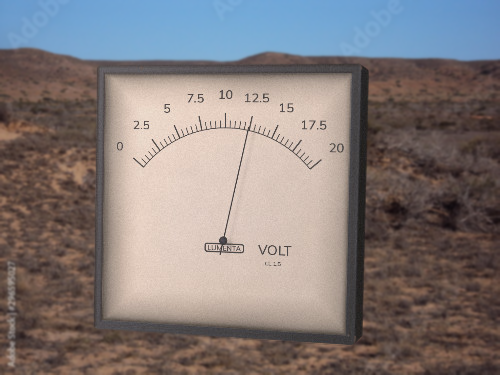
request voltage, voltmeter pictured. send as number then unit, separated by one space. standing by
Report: 12.5 V
